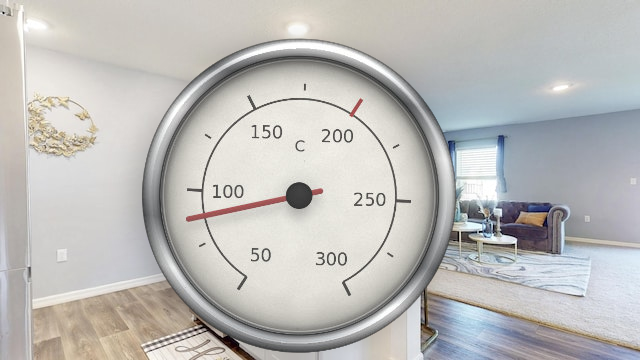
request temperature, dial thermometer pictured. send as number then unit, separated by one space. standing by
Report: 87.5 °C
